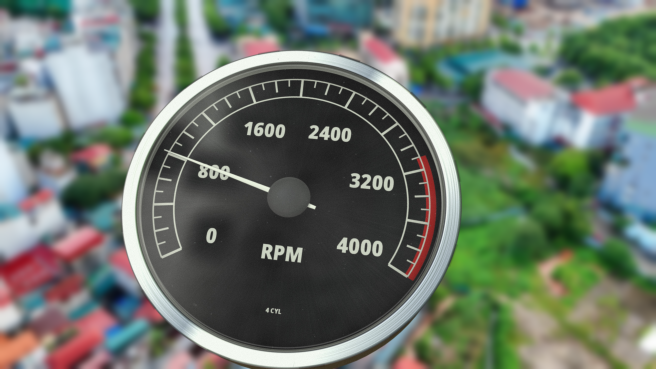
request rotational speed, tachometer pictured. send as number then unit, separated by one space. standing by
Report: 800 rpm
